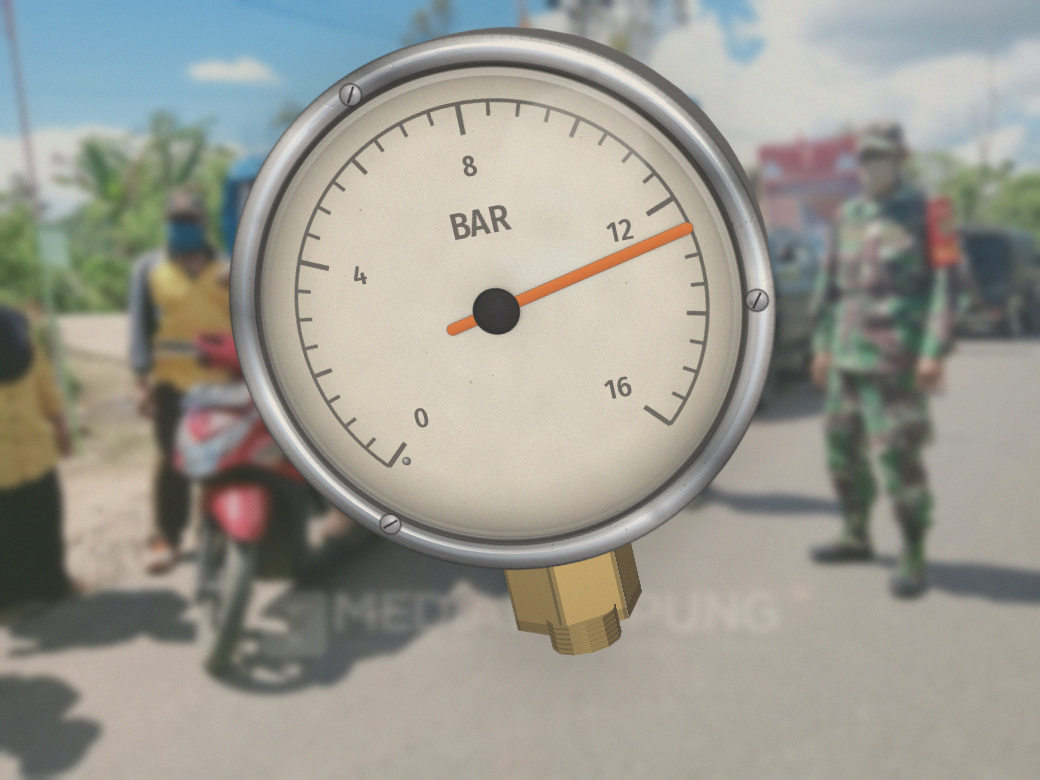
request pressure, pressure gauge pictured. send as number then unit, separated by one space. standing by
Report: 12.5 bar
